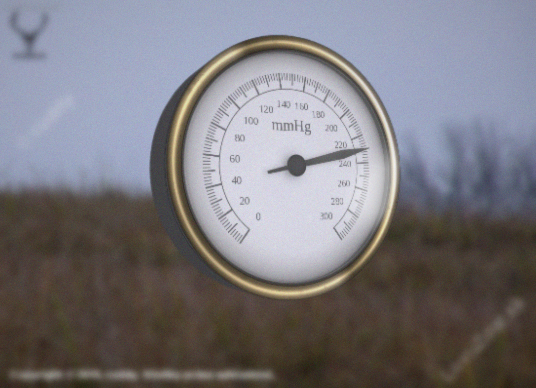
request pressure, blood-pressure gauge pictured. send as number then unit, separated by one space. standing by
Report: 230 mmHg
